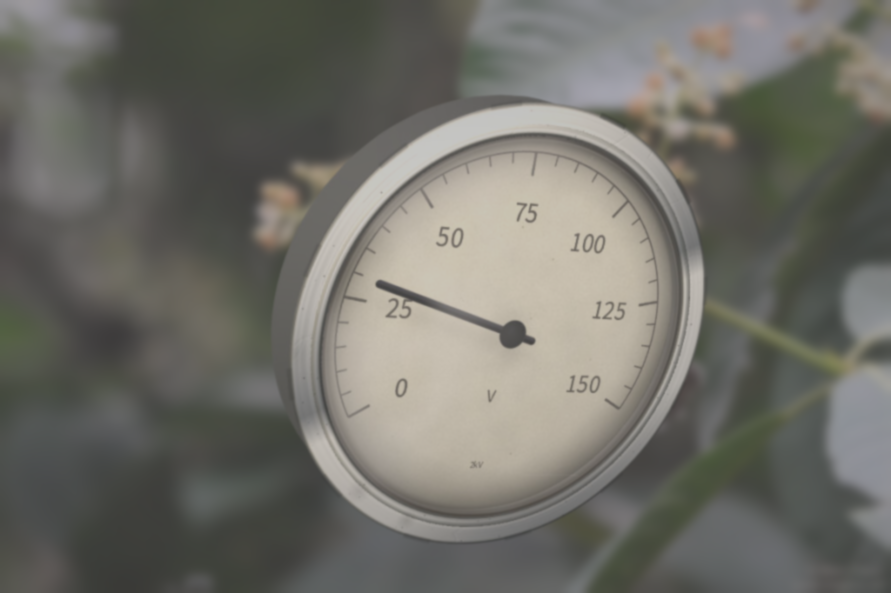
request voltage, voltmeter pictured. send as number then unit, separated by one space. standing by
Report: 30 V
